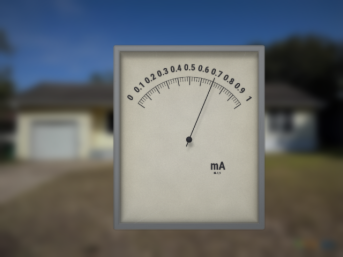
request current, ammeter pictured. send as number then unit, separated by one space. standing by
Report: 0.7 mA
